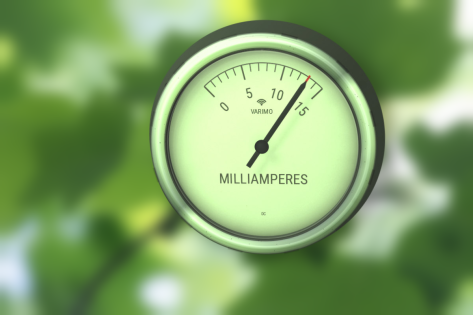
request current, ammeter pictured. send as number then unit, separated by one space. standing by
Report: 13 mA
